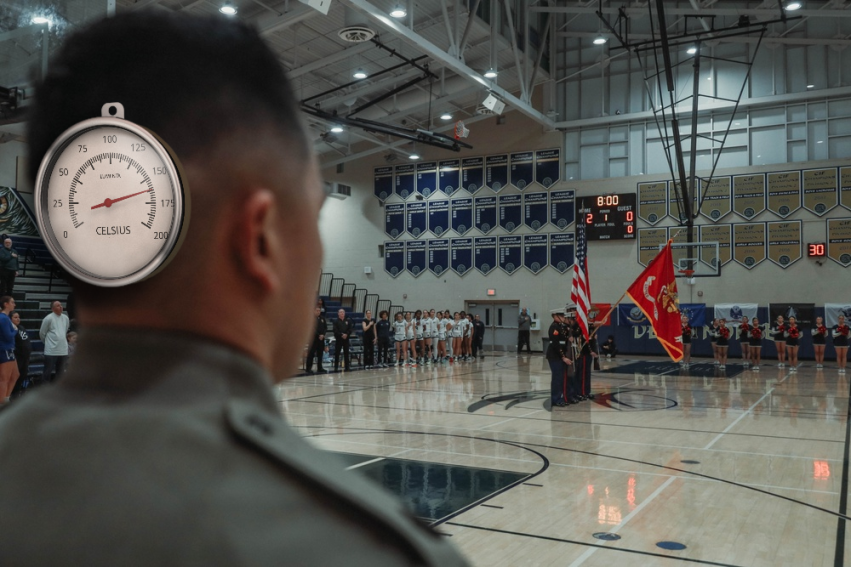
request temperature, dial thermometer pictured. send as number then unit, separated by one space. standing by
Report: 162.5 °C
